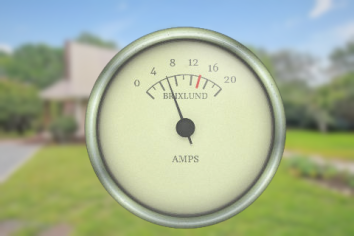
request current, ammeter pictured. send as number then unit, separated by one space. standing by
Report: 6 A
